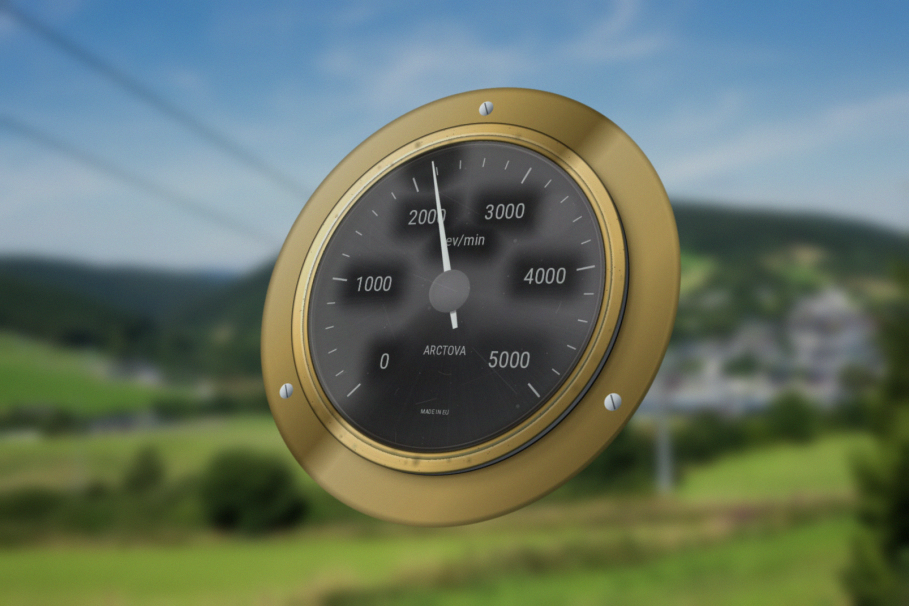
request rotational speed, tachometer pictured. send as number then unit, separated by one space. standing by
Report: 2200 rpm
